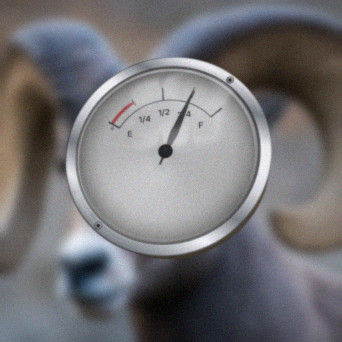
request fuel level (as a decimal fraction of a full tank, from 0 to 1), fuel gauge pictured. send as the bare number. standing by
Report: 0.75
